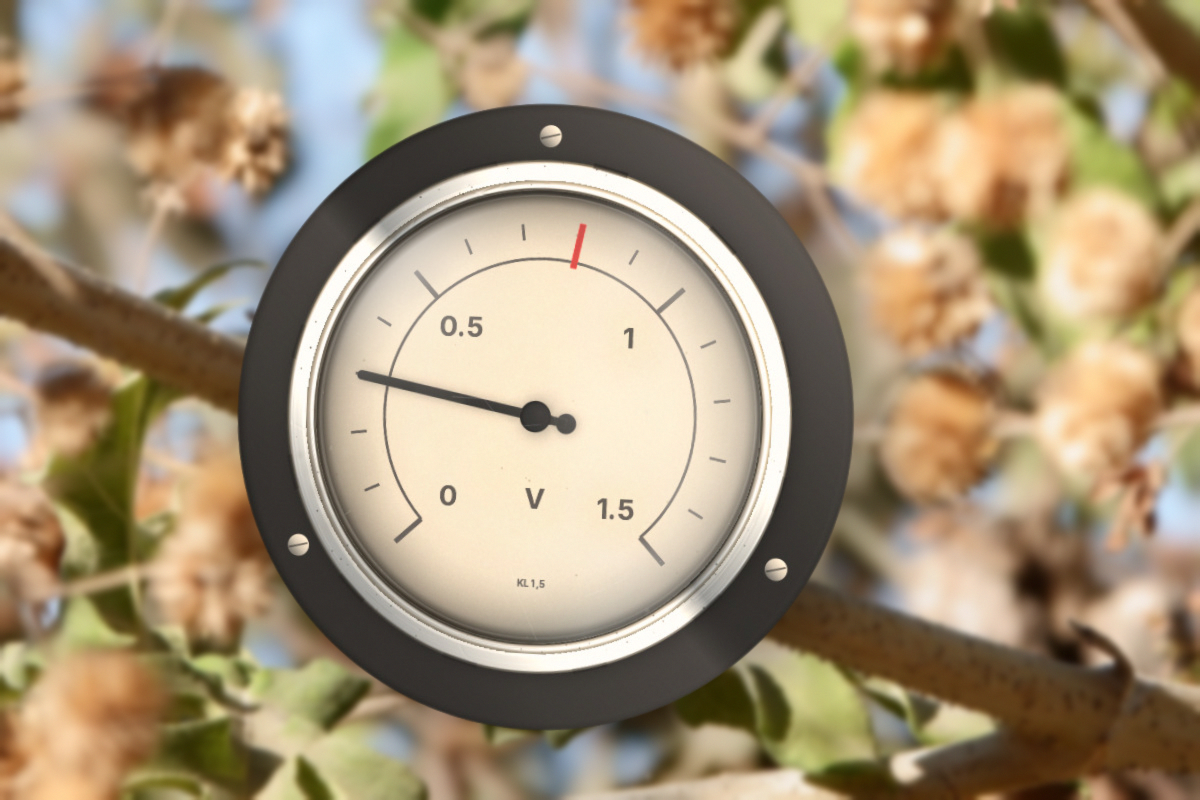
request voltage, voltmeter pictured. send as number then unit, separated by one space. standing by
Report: 0.3 V
